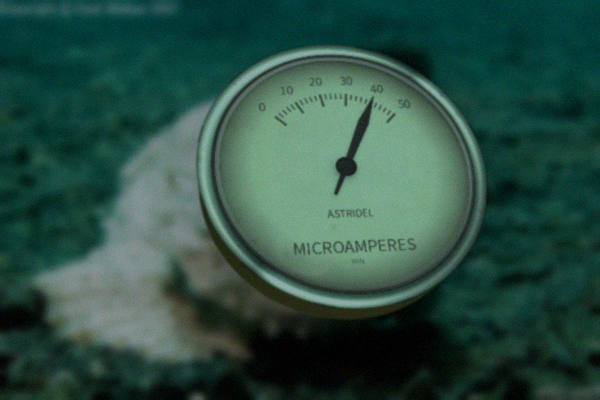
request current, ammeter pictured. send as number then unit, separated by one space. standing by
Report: 40 µA
